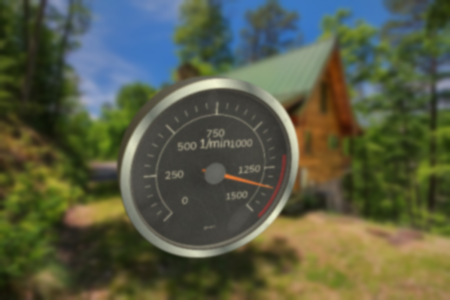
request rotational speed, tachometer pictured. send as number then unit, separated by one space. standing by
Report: 1350 rpm
